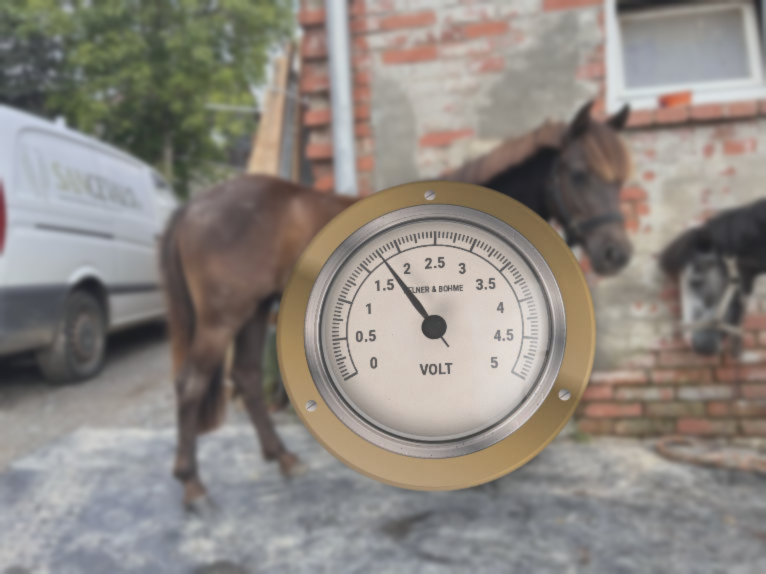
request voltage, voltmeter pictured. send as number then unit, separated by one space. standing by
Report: 1.75 V
